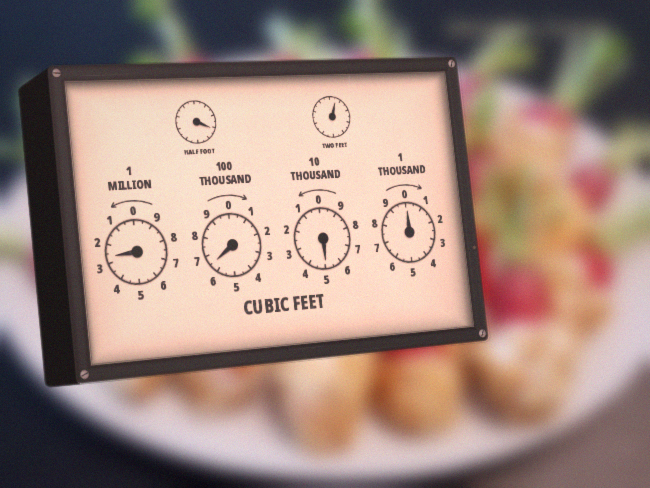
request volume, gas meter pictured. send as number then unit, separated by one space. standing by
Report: 265000 ft³
